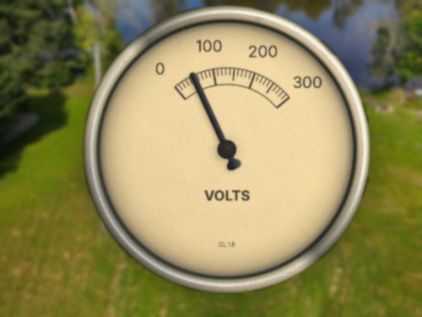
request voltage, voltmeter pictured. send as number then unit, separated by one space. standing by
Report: 50 V
